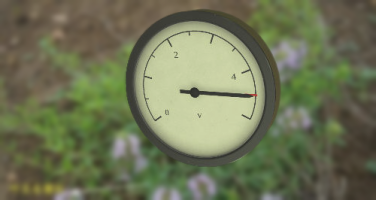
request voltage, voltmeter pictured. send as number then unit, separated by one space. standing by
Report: 4.5 V
